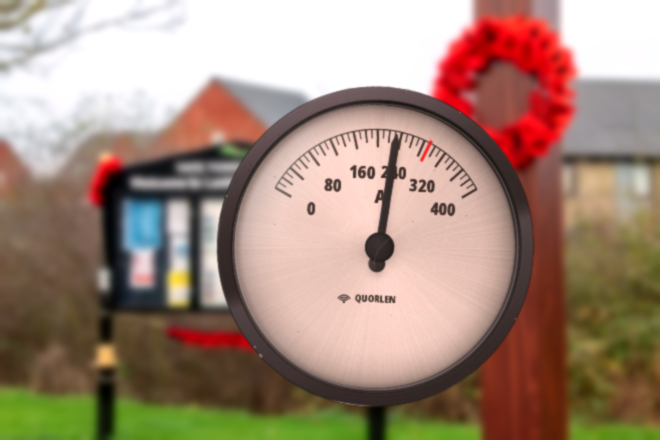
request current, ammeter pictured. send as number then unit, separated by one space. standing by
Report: 230 A
